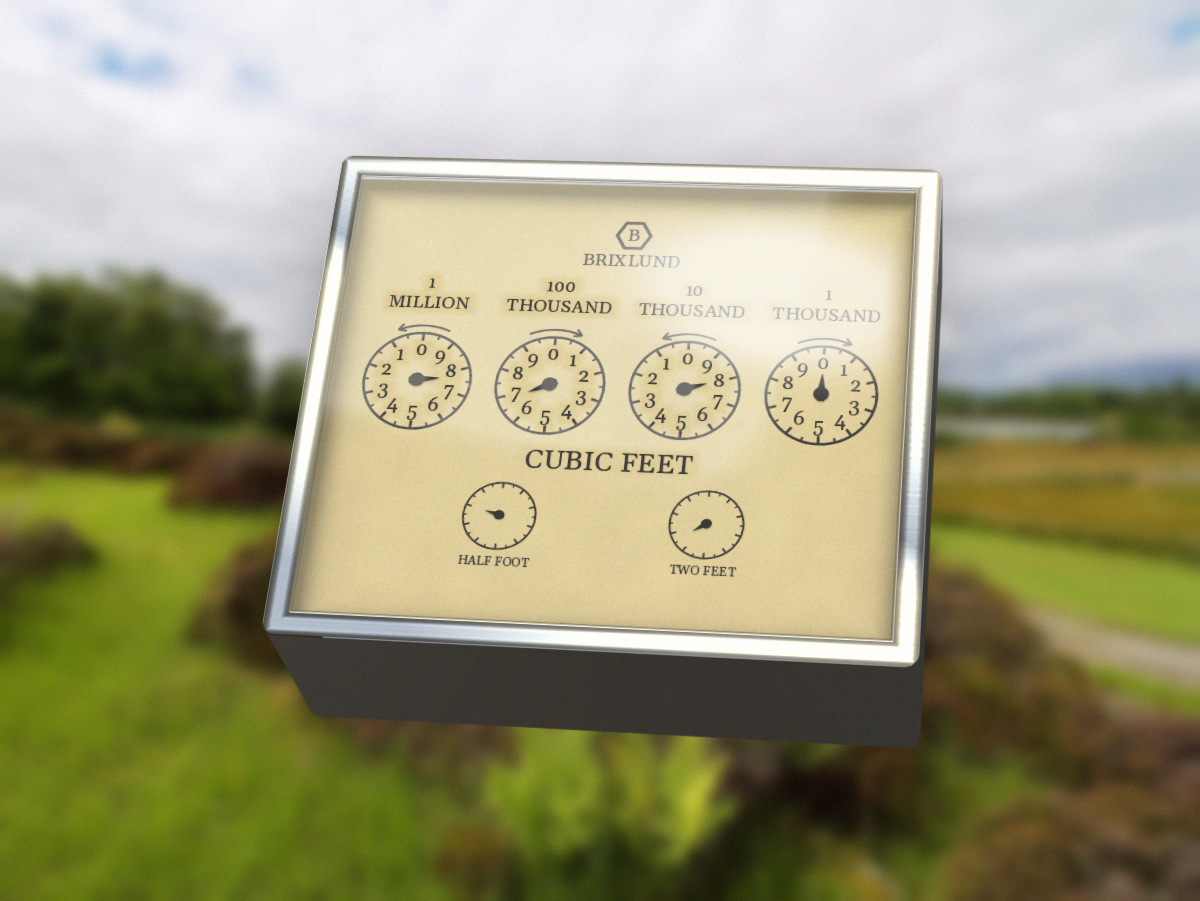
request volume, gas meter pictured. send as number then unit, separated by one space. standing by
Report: 768000 ft³
